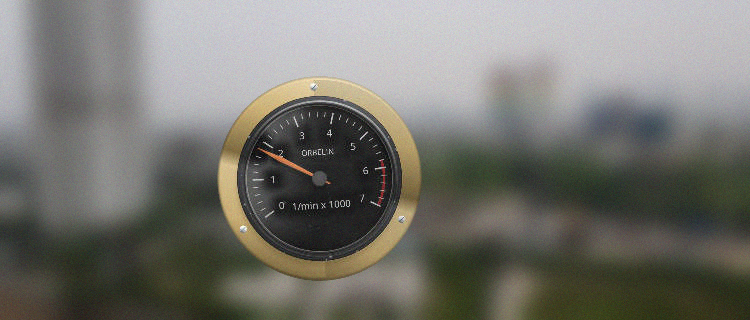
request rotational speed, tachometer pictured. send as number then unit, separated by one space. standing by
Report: 1800 rpm
